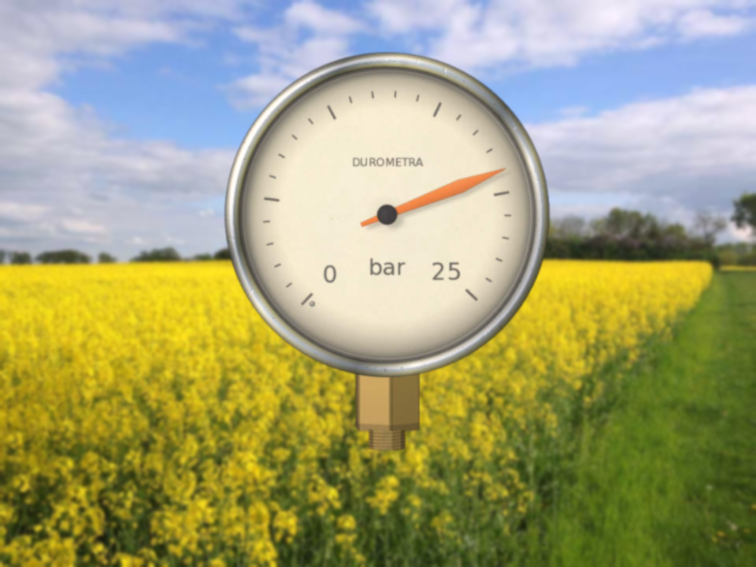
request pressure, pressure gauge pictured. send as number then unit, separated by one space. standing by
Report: 19 bar
